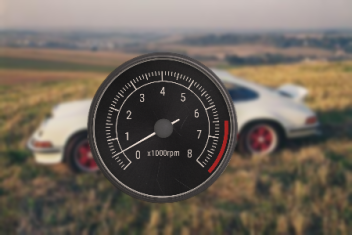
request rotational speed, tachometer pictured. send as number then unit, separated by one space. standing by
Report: 500 rpm
